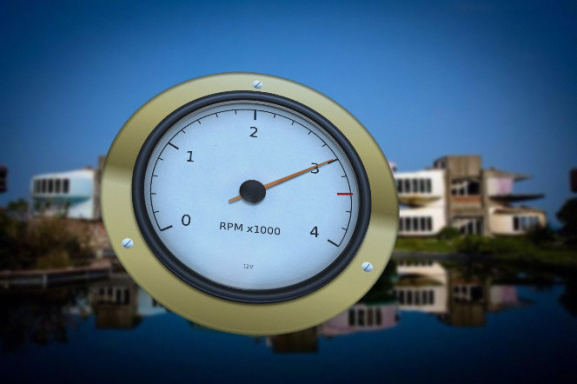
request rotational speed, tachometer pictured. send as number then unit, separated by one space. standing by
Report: 3000 rpm
